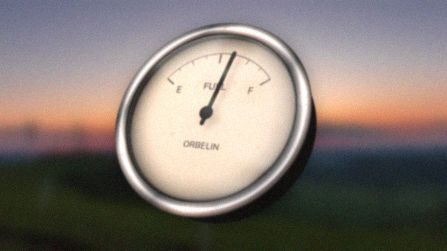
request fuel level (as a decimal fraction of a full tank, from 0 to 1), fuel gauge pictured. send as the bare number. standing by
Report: 0.625
